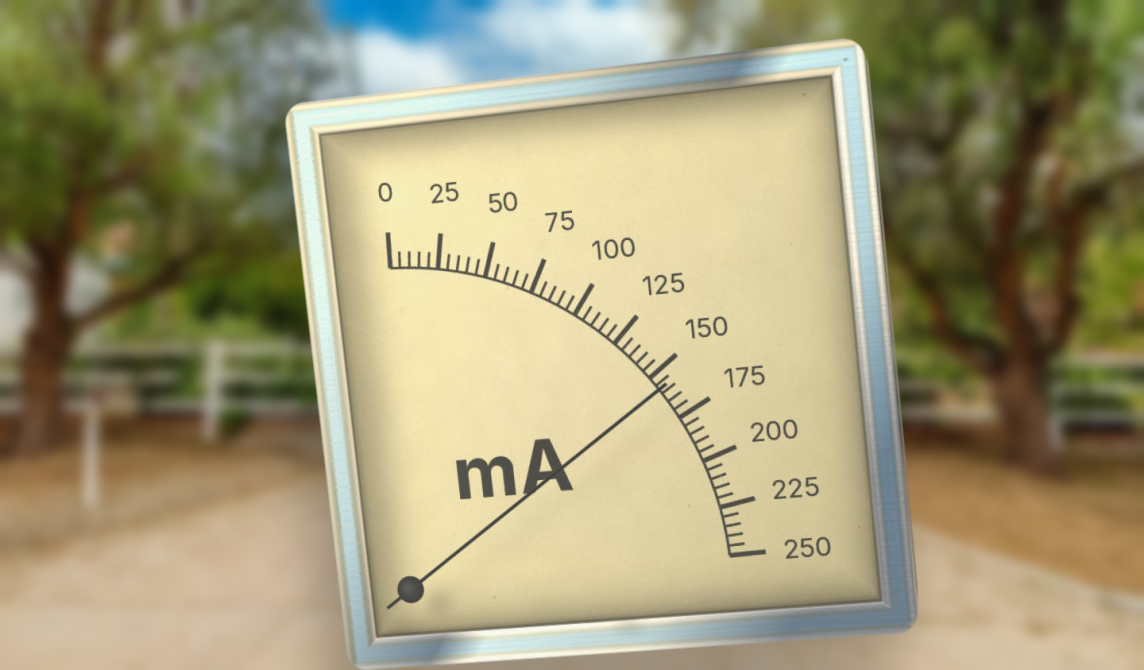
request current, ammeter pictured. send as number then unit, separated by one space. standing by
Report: 157.5 mA
